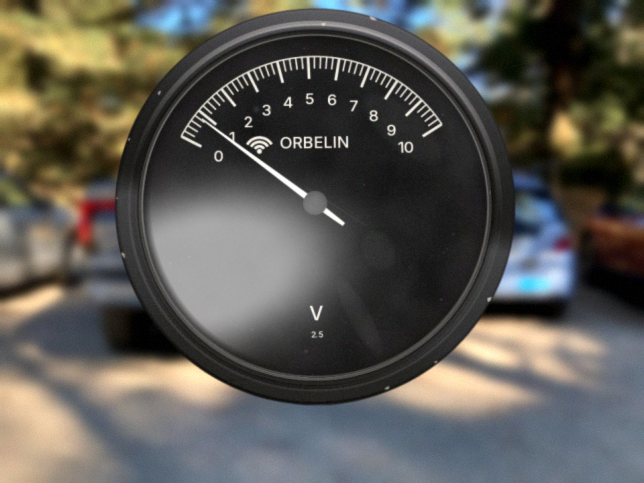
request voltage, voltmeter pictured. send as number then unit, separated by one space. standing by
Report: 0.8 V
